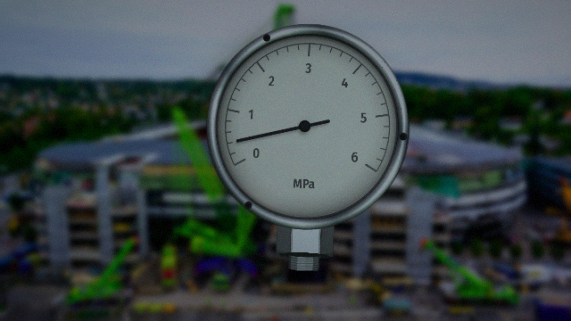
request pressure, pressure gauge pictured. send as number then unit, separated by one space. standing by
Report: 0.4 MPa
